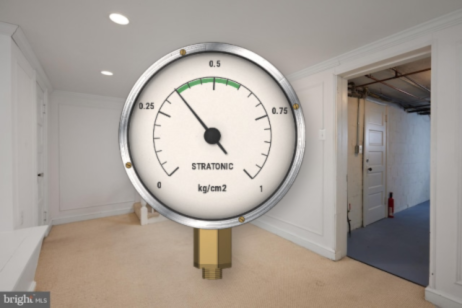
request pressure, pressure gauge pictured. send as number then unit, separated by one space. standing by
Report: 0.35 kg/cm²
